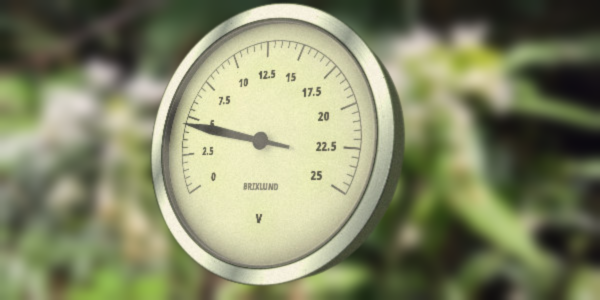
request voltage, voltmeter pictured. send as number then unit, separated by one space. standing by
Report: 4.5 V
